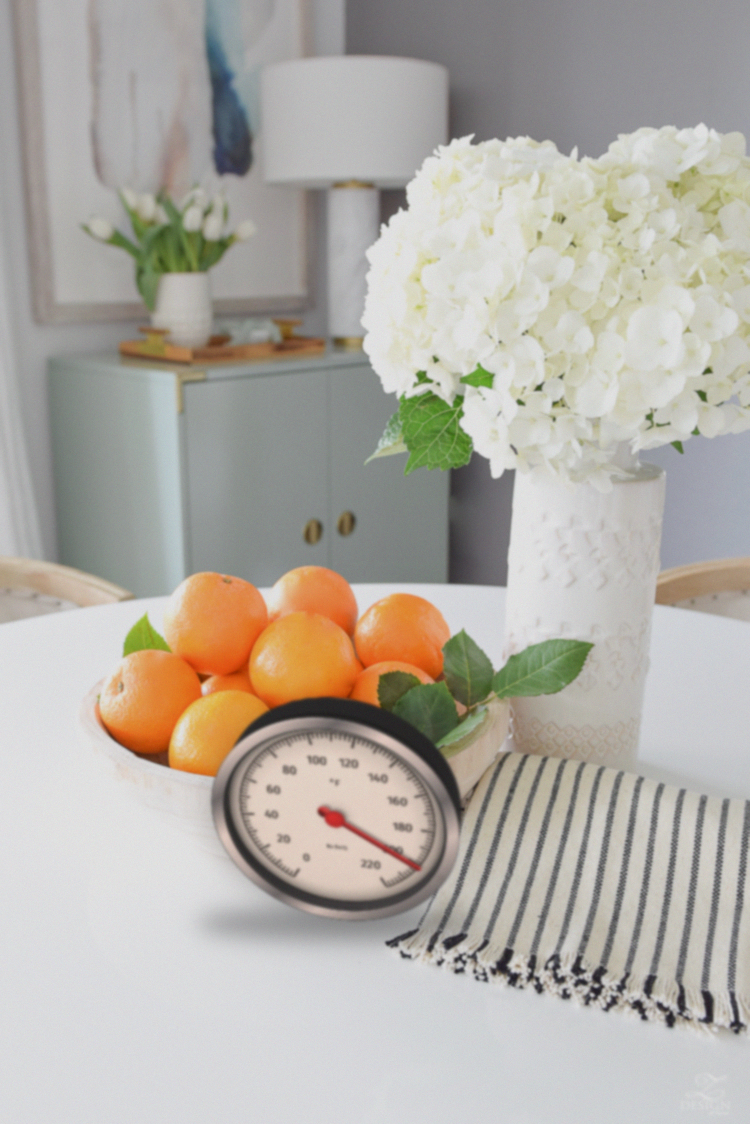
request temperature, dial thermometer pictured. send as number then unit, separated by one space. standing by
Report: 200 °F
